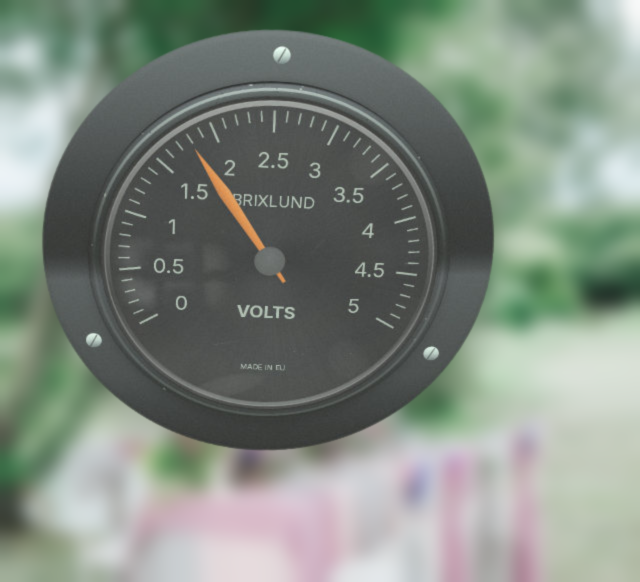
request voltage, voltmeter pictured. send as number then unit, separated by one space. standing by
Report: 1.8 V
